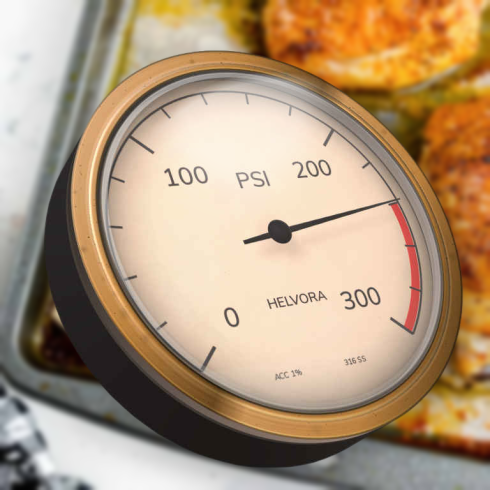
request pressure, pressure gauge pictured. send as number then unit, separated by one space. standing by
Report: 240 psi
